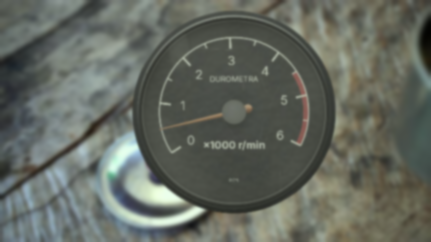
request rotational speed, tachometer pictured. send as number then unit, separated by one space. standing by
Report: 500 rpm
